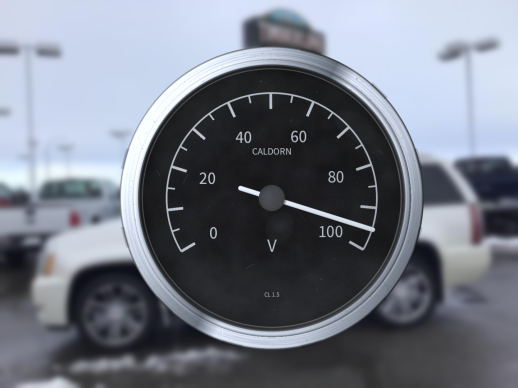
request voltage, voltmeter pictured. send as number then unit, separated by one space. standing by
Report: 95 V
